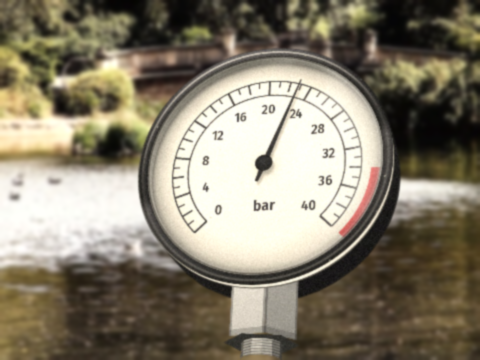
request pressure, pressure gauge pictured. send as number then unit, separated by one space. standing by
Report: 23 bar
